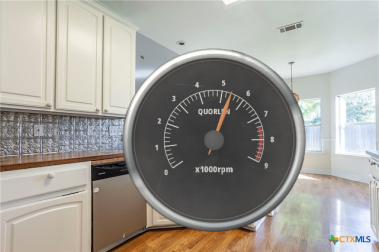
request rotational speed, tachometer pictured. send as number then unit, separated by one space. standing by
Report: 5400 rpm
